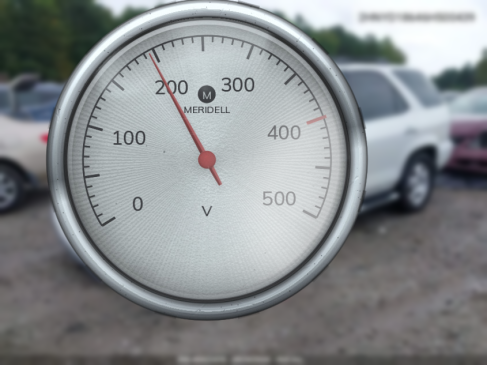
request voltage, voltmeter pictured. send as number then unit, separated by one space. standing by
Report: 195 V
